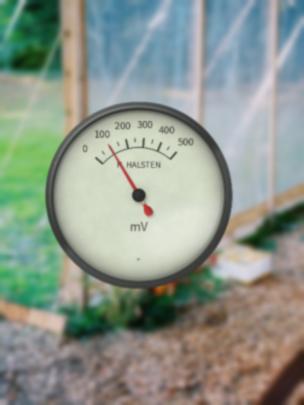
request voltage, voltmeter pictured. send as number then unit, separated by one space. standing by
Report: 100 mV
